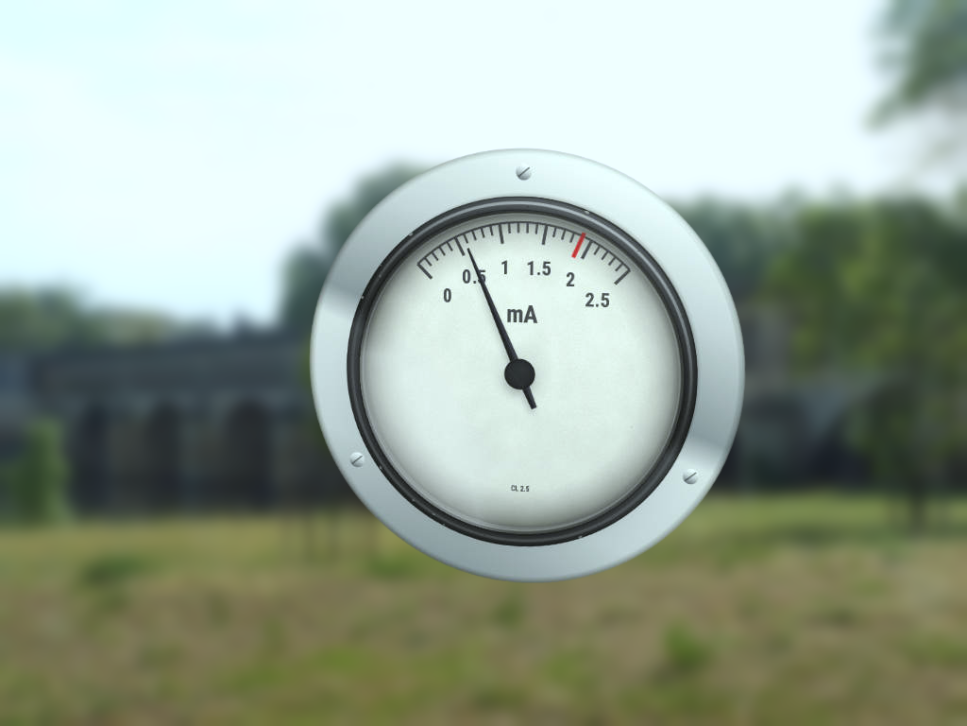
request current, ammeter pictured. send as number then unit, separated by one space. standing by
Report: 0.6 mA
